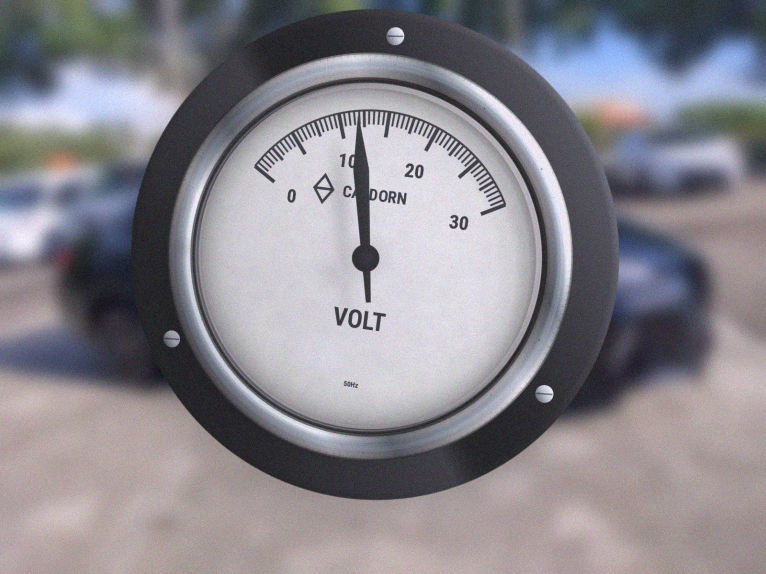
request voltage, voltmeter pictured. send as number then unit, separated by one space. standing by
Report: 12 V
